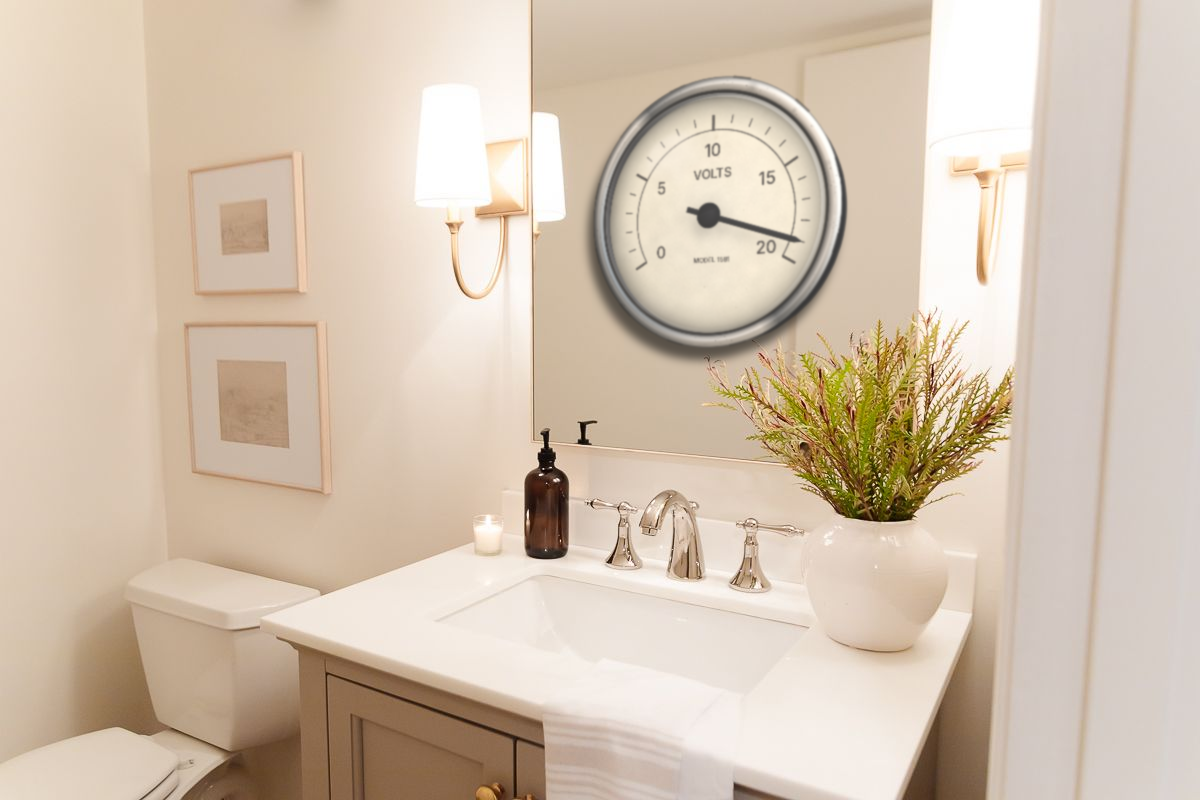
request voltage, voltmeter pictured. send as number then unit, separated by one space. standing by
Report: 19 V
